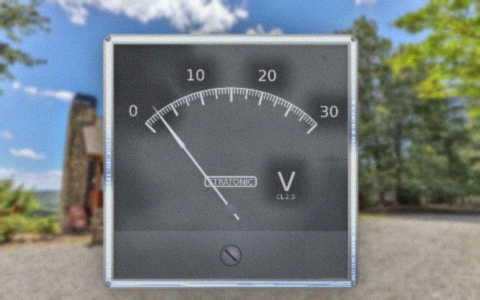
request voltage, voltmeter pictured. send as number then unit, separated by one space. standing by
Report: 2.5 V
